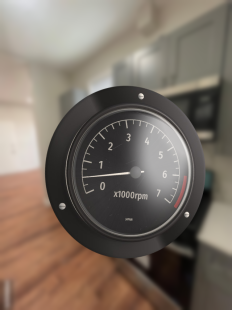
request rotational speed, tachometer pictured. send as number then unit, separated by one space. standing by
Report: 500 rpm
